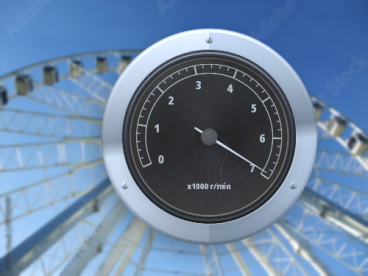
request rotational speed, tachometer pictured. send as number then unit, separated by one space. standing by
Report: 6900 rpm
